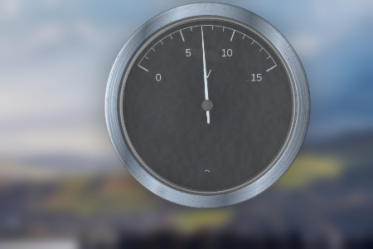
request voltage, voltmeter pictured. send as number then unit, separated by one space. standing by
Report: 7 V
